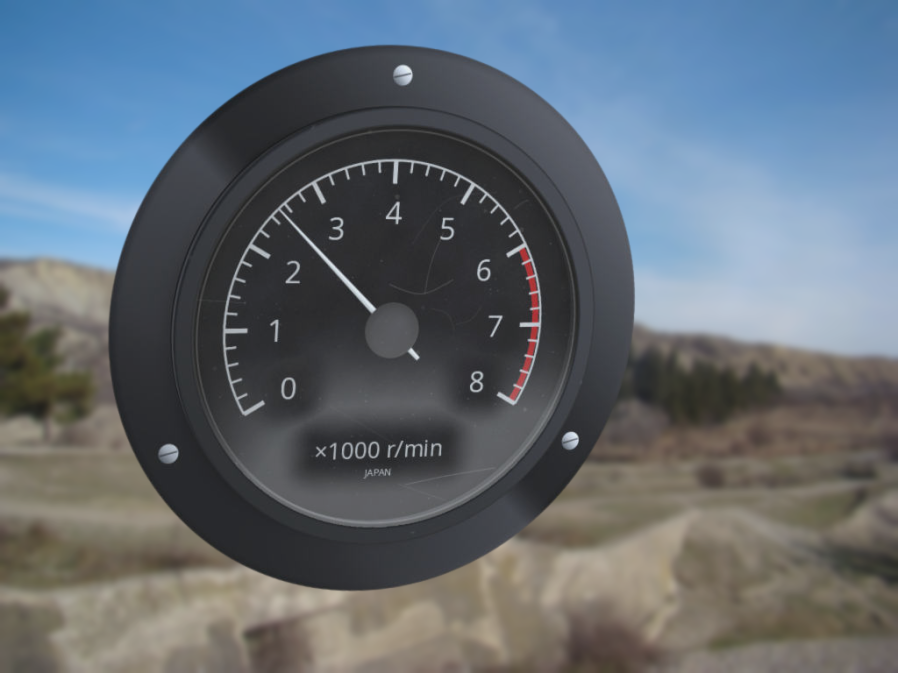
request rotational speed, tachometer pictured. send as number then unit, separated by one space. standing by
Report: 2500 rpm
